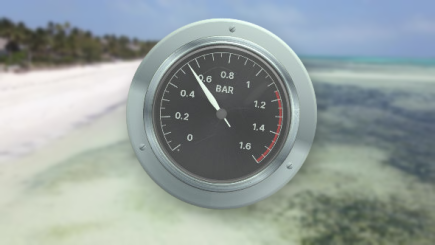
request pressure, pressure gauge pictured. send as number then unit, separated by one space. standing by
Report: 0.55 bar
